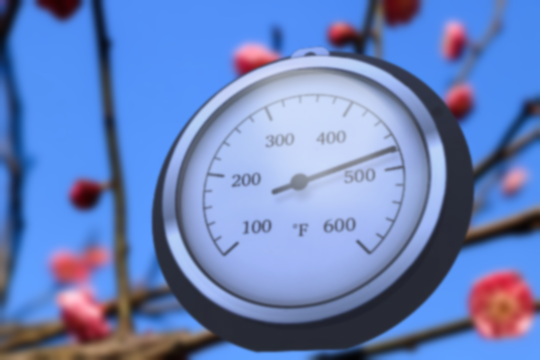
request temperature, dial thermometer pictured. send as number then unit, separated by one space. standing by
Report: 480 °F
